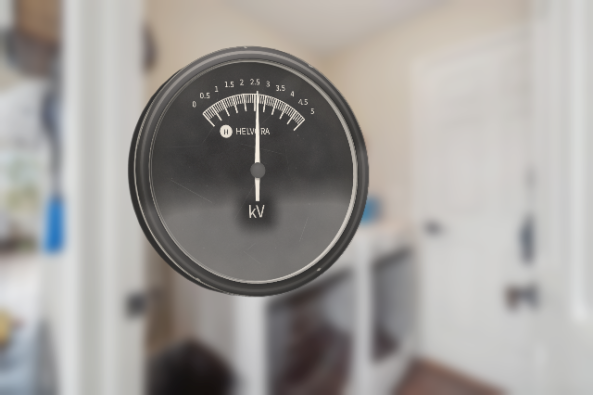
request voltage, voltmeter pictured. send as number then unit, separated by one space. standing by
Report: 2.5 kV
